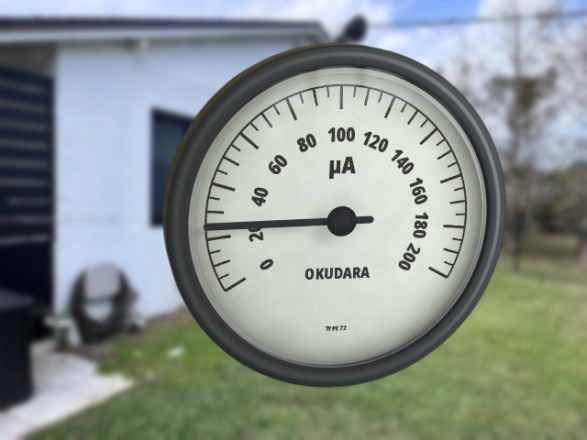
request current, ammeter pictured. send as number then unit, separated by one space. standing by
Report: 25 µA
